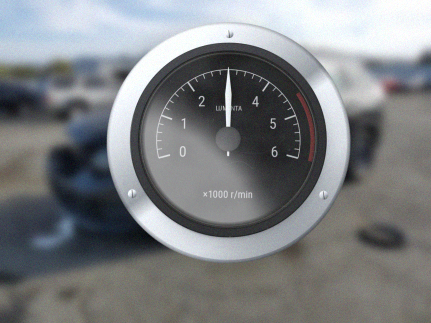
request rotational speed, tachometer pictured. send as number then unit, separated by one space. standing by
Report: 3000 rpm
